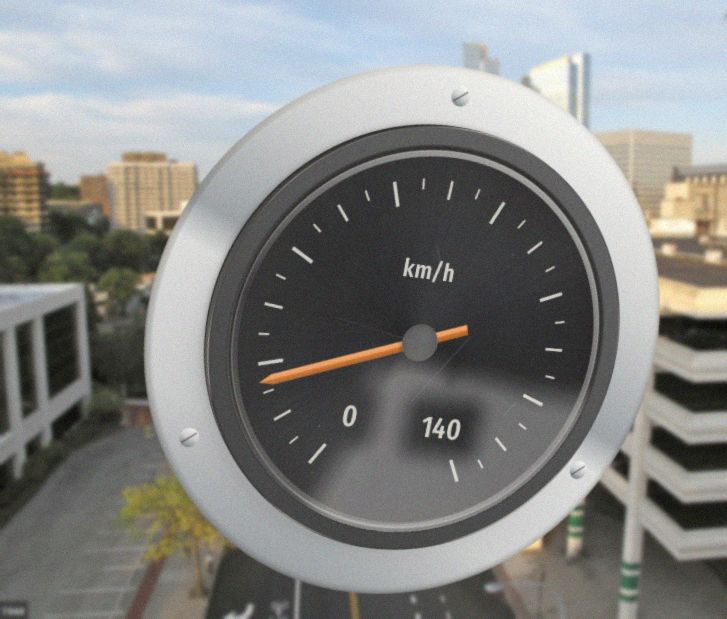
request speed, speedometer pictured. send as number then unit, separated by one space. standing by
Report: 17.5 km/h
